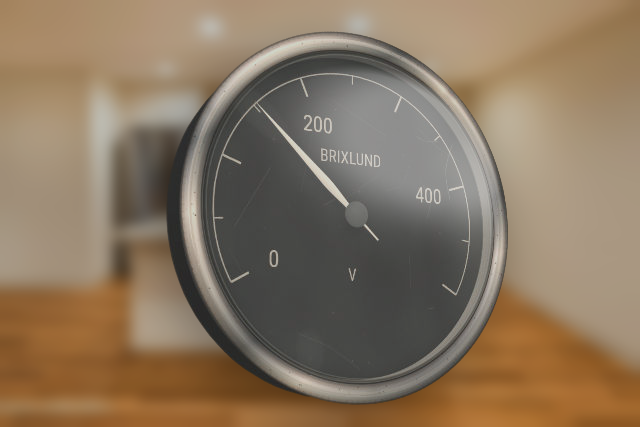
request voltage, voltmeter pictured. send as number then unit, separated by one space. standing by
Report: 150 V
